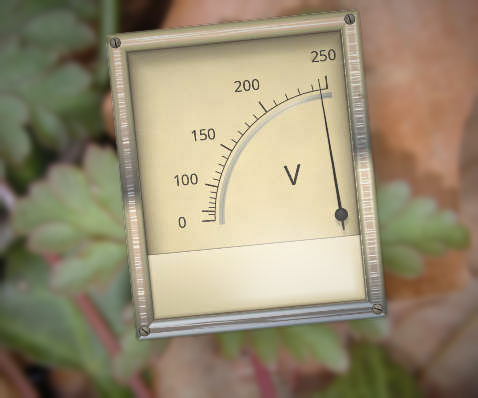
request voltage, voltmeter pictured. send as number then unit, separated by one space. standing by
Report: 245 V
